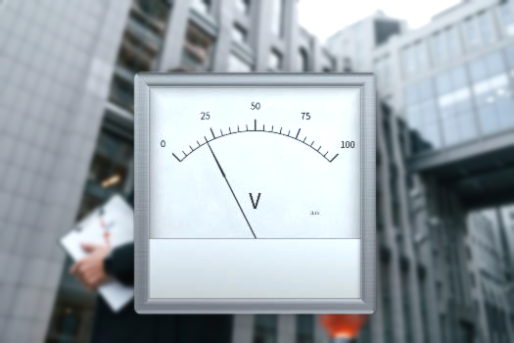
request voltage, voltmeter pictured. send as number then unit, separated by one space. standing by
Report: 20 V
